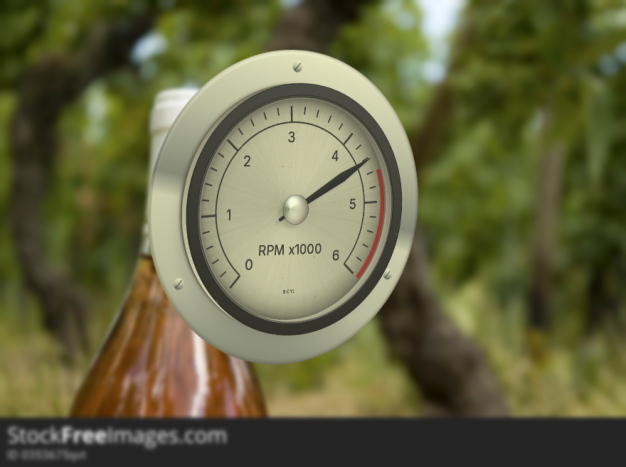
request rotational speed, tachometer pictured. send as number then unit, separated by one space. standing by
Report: 4400 rpm
